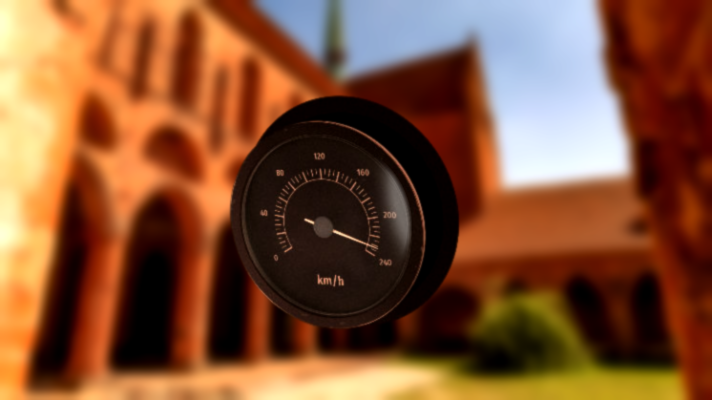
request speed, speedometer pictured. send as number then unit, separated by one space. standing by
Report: 230 km/h
